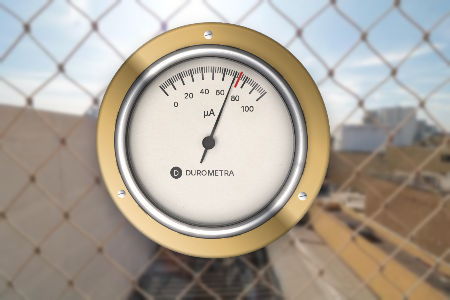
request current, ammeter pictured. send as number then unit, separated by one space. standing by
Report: 70 µA
